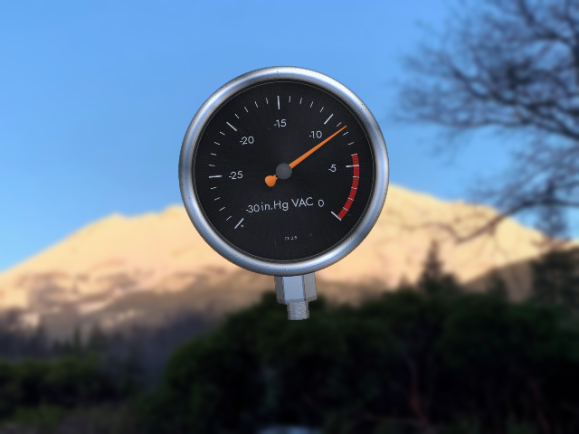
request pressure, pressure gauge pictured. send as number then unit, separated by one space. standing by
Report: -8.5 inHg
